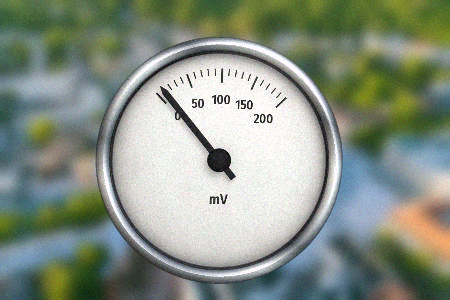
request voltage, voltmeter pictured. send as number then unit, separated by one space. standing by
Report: 10 mV
